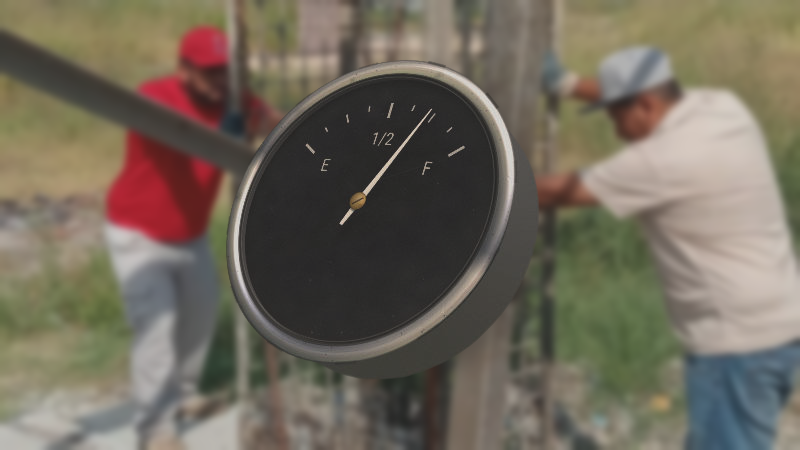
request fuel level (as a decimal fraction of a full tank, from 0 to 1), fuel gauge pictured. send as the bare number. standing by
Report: 0.75
